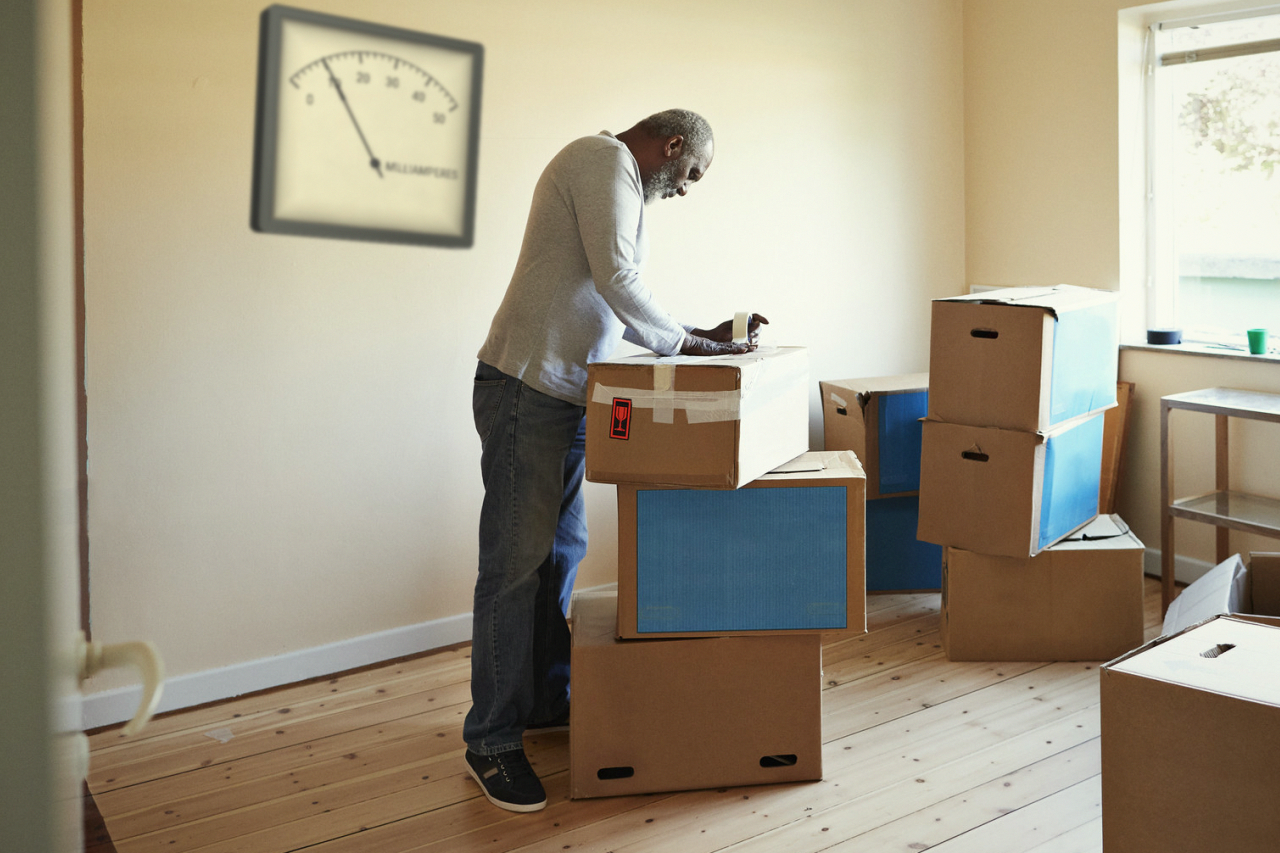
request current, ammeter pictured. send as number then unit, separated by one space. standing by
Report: 10 mA
